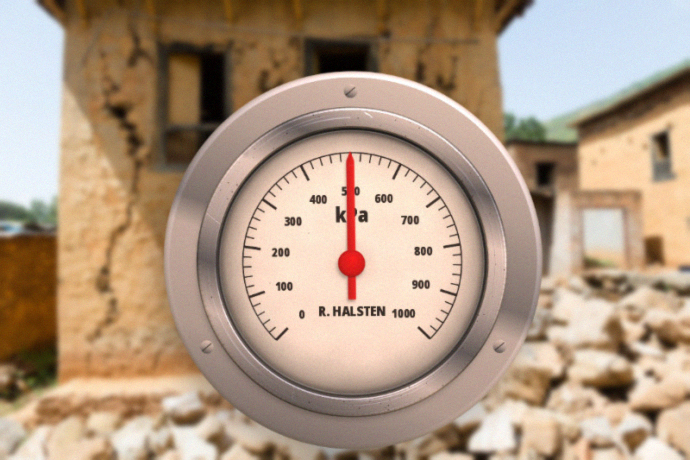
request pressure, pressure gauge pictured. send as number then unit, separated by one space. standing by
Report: 500 kPa
